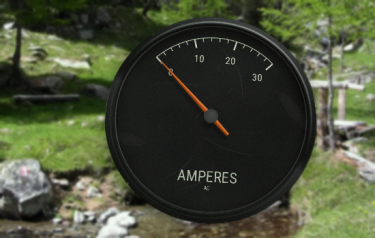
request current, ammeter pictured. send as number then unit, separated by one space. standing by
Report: 0 A
